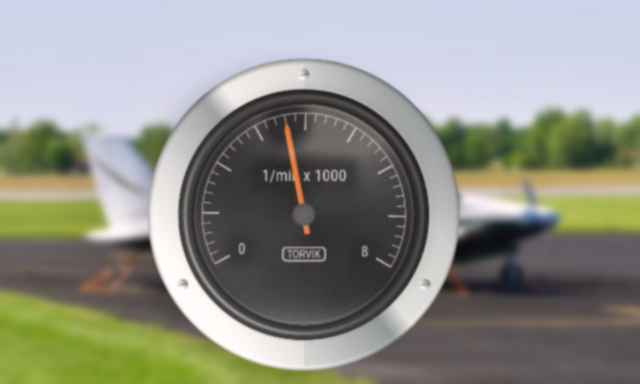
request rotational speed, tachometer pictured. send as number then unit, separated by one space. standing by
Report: 3600 rpm
